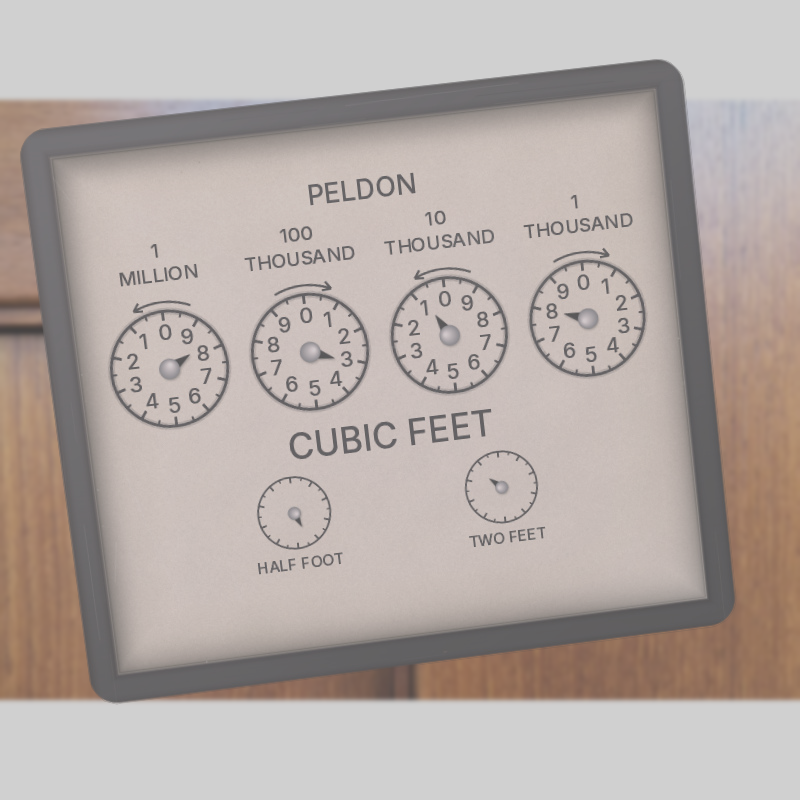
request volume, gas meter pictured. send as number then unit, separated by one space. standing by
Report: 830800 ft³
